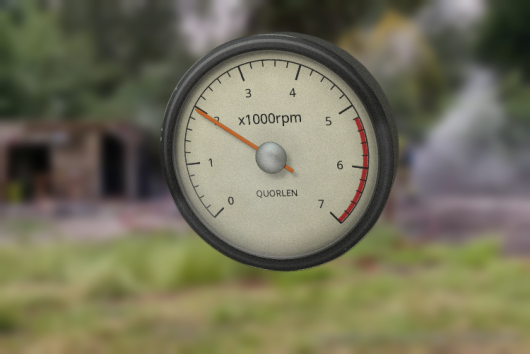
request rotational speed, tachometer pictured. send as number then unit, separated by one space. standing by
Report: 2000 rpm
